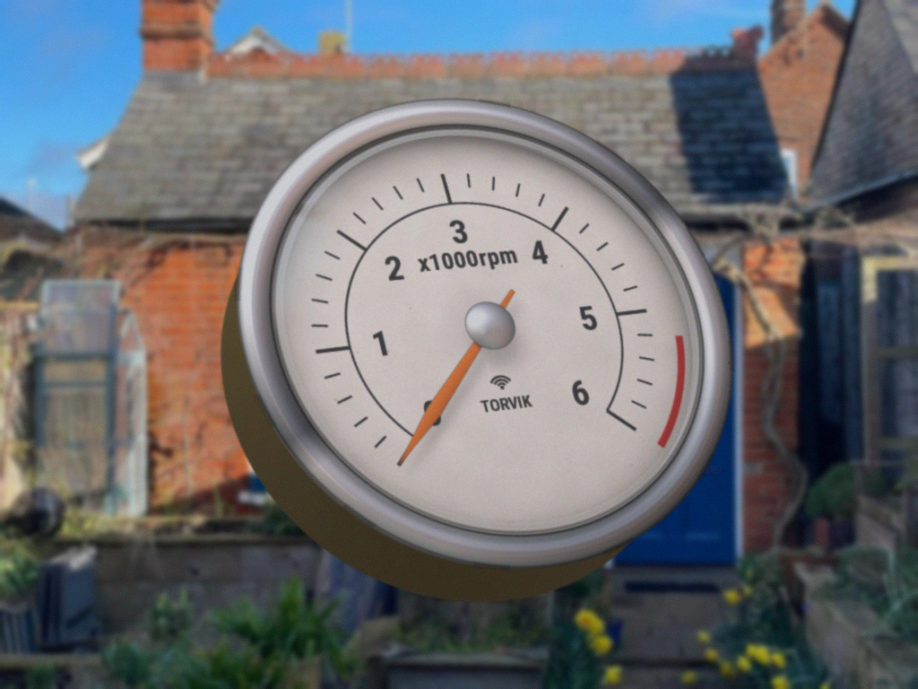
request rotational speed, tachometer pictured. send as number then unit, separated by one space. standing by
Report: 0 rpm
